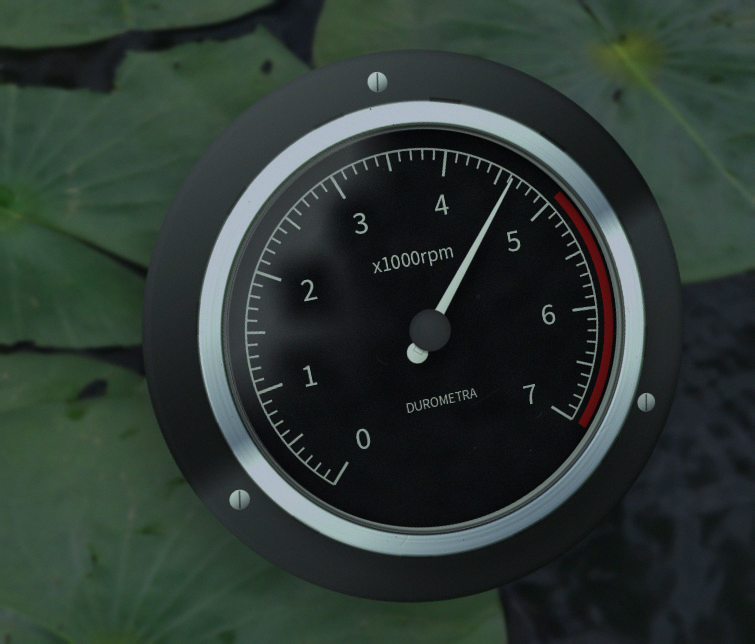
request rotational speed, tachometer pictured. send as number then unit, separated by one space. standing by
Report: 4600 rpm
